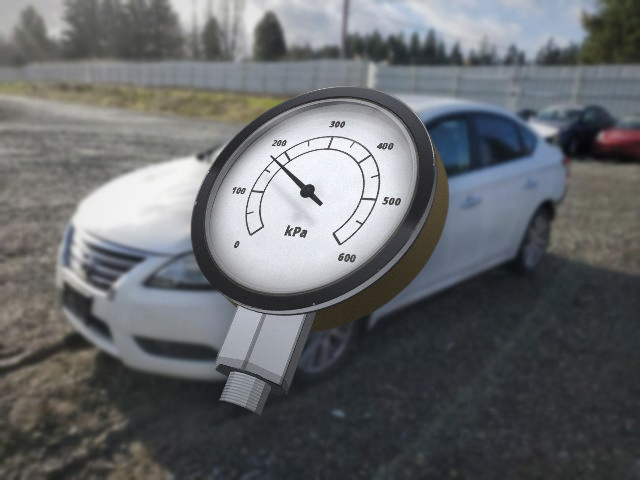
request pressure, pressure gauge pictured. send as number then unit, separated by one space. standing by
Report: 175 kPa
